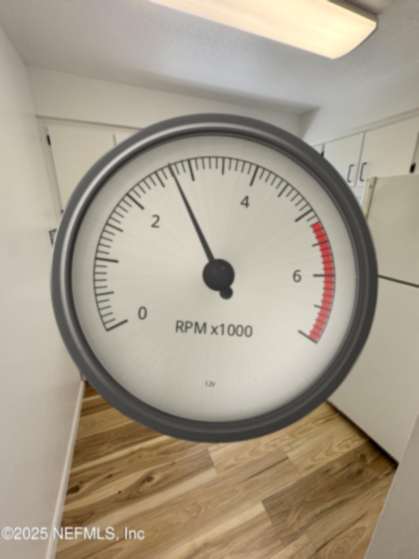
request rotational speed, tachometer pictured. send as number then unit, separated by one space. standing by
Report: 2700 rpm
